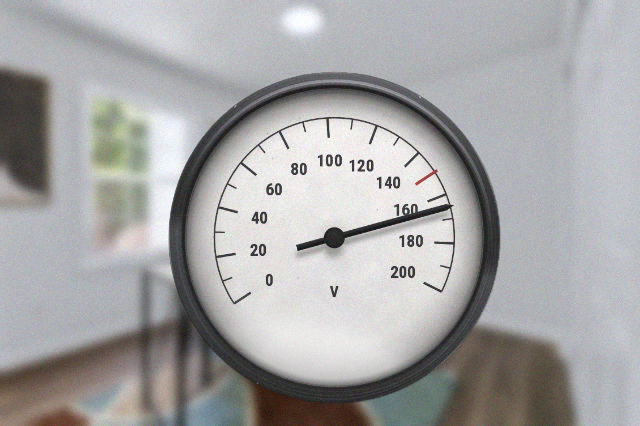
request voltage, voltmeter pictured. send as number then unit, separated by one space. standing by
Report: 165 V
